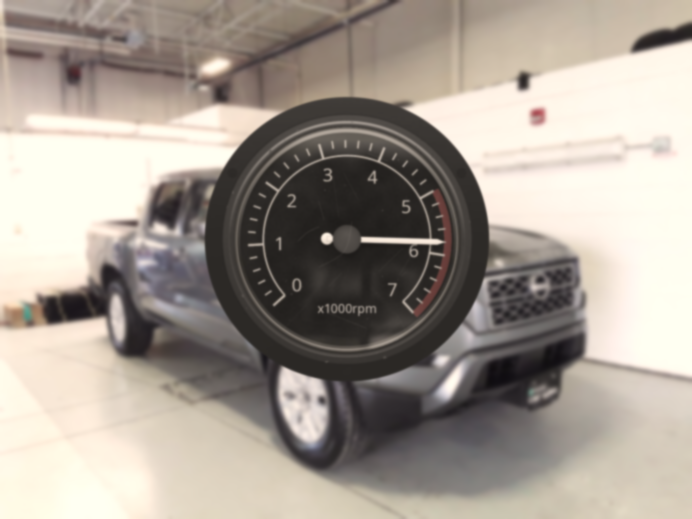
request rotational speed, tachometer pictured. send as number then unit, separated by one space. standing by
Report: 5800 rpm
